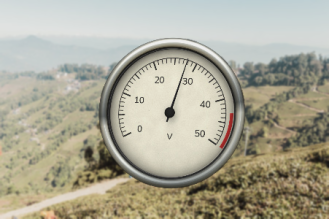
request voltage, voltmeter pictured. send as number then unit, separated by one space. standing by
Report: 28 V
